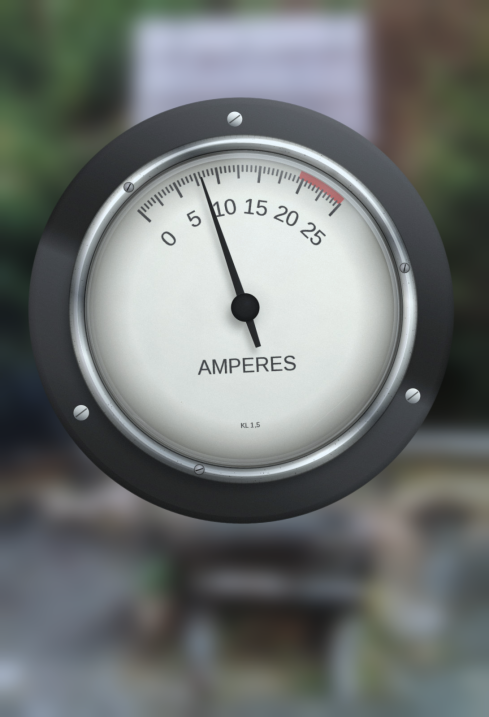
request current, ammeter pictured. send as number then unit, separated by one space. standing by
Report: 8 A
